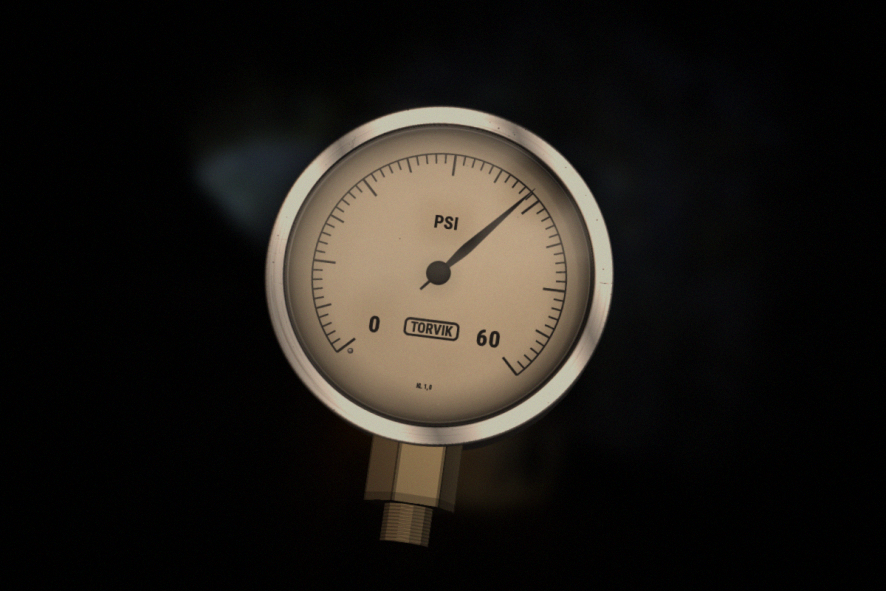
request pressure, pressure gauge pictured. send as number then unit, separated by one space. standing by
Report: 39 psi
